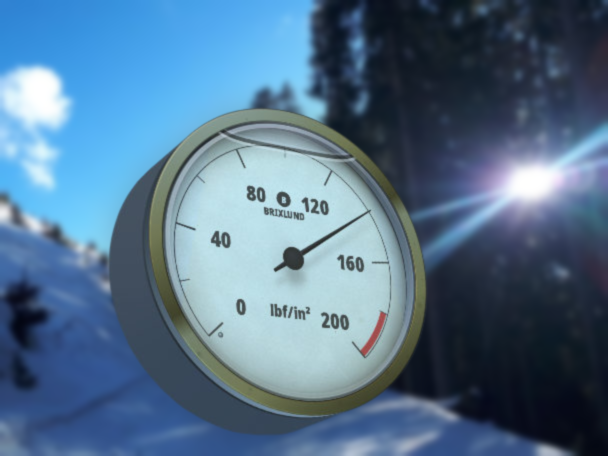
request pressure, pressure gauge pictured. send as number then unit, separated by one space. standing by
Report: 140 psi
